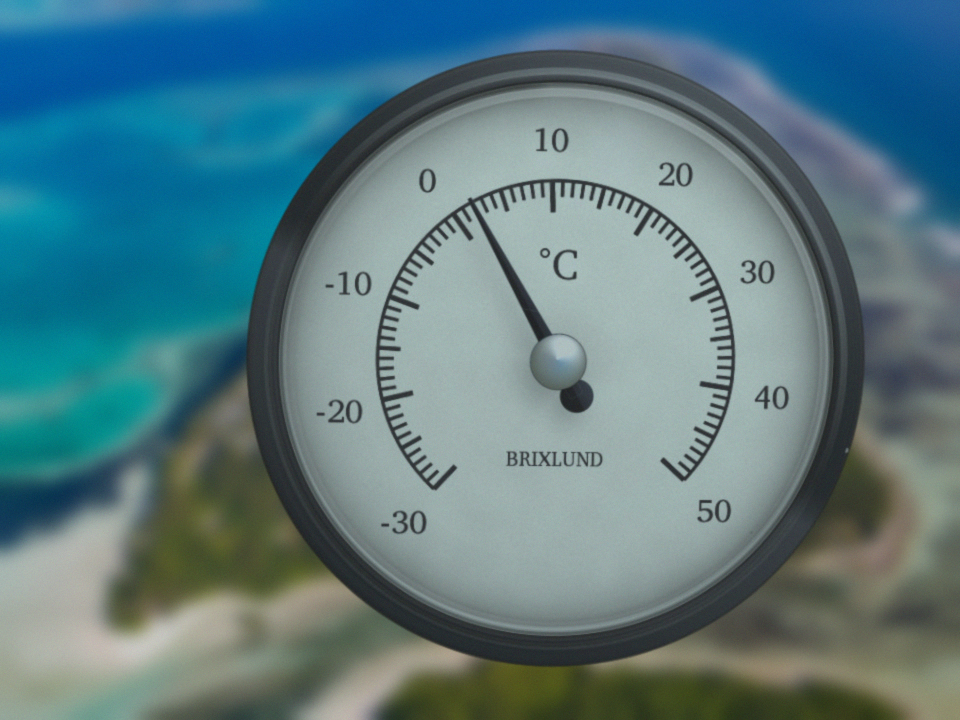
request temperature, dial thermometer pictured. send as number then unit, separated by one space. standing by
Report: 2 °C
